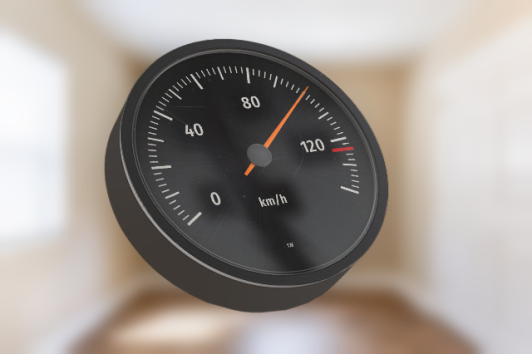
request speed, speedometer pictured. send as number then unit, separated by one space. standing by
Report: 100 km/h
